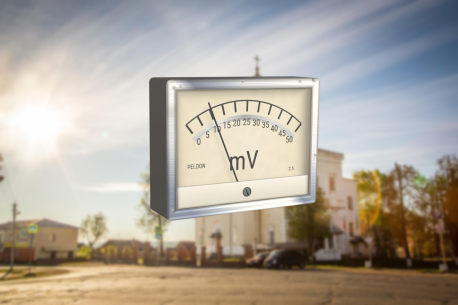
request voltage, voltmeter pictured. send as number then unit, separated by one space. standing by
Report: 10 mV
